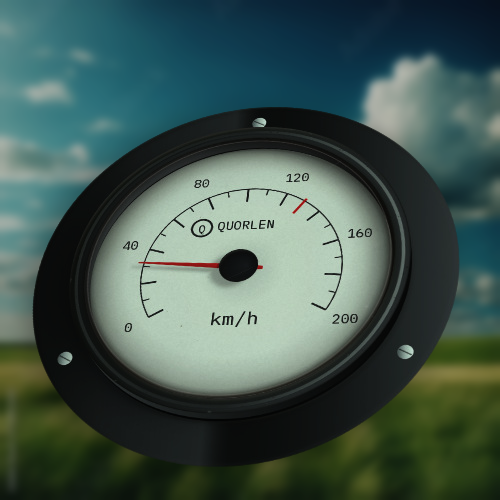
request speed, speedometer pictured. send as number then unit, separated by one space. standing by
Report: 30 km/h
